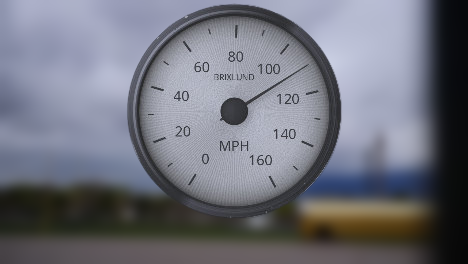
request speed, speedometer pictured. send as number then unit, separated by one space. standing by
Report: 110 mph
